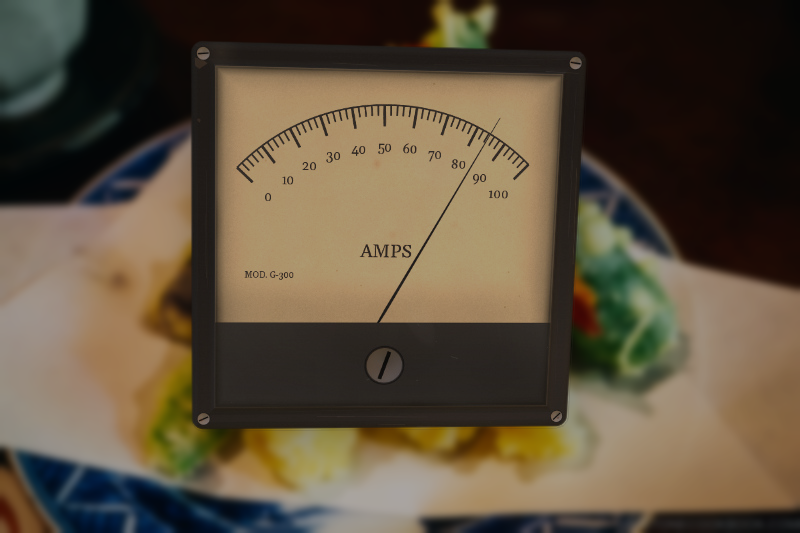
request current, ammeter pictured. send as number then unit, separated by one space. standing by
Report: 84 A
